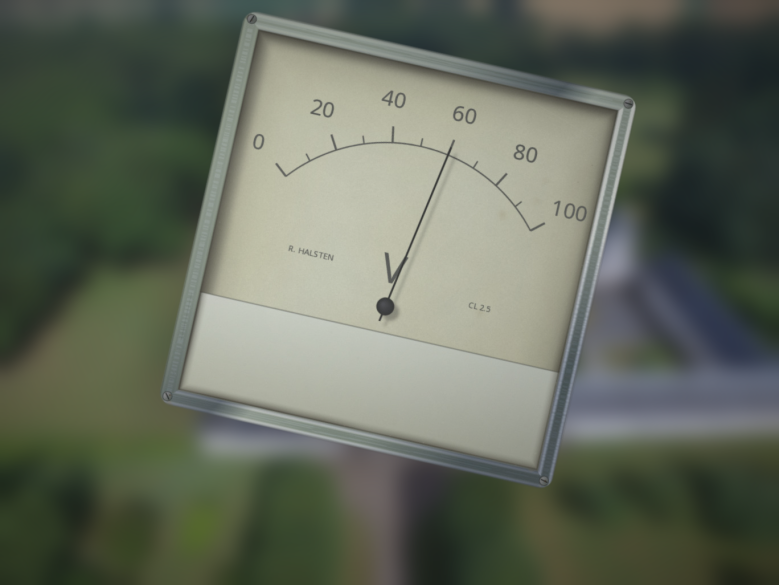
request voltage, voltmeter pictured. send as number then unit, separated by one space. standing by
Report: 60 V
